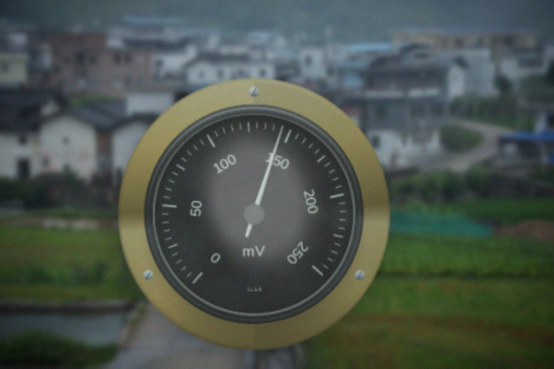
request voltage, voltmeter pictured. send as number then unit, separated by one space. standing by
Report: 145 mV
